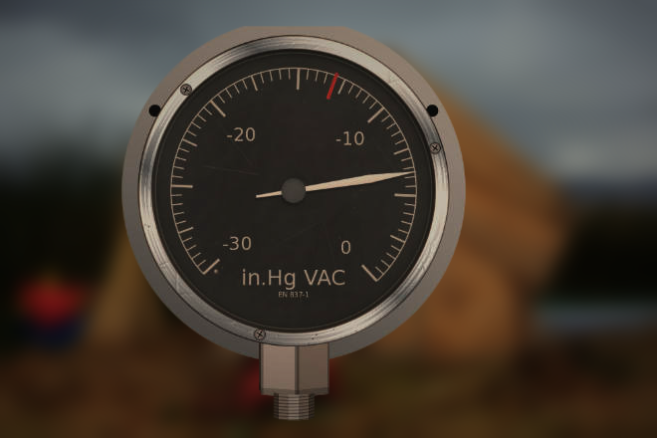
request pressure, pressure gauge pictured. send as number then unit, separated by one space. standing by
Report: -6.25 inHg
